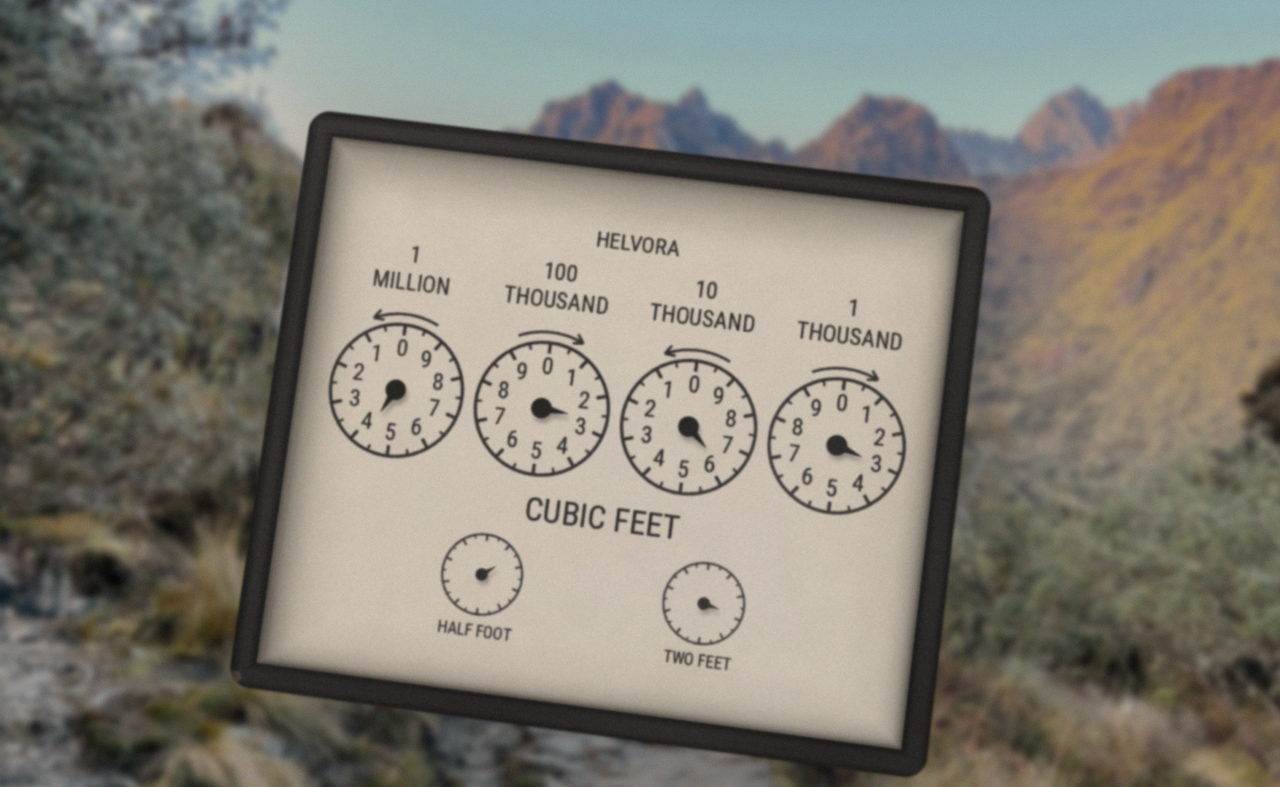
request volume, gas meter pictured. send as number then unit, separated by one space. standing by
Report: 426300 ft³
